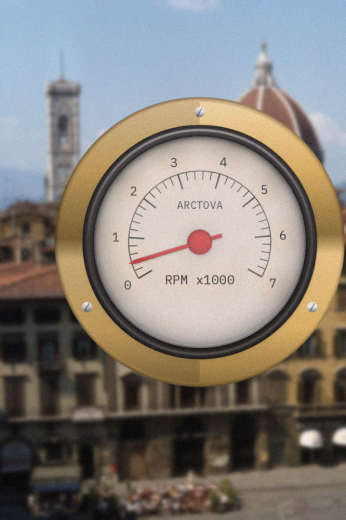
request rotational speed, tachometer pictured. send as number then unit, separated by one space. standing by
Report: 400 rpm
